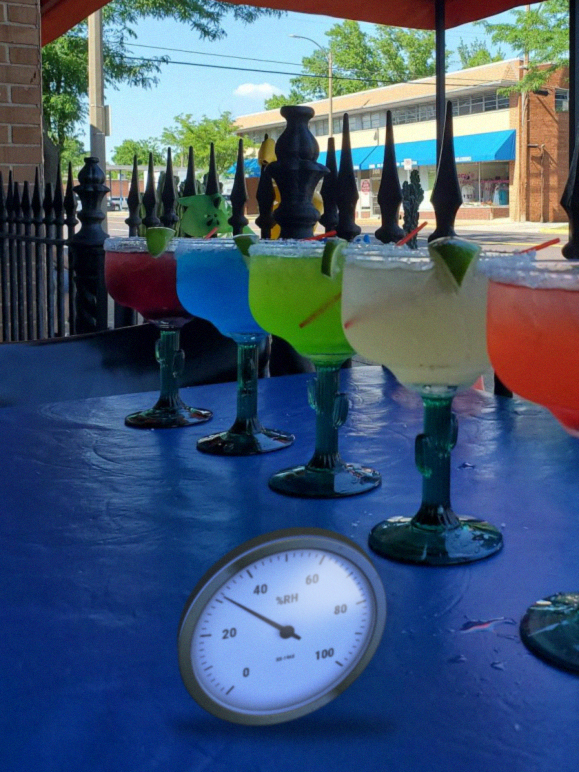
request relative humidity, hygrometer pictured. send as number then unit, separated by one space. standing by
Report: 32 %
